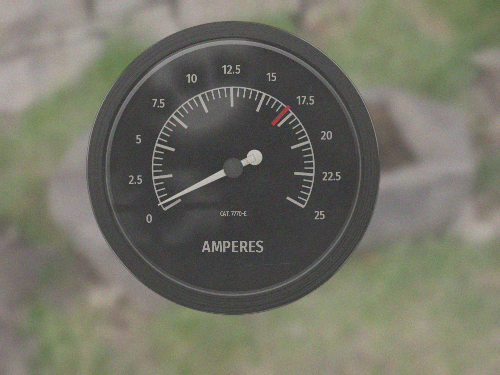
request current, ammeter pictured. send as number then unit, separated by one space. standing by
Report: 0.5 A
